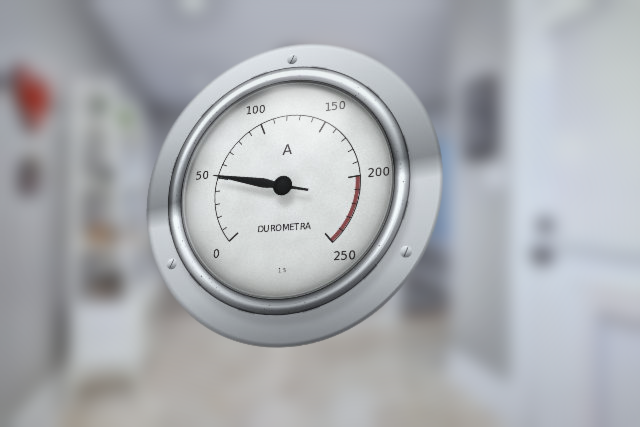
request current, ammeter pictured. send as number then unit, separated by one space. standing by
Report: 50 A
